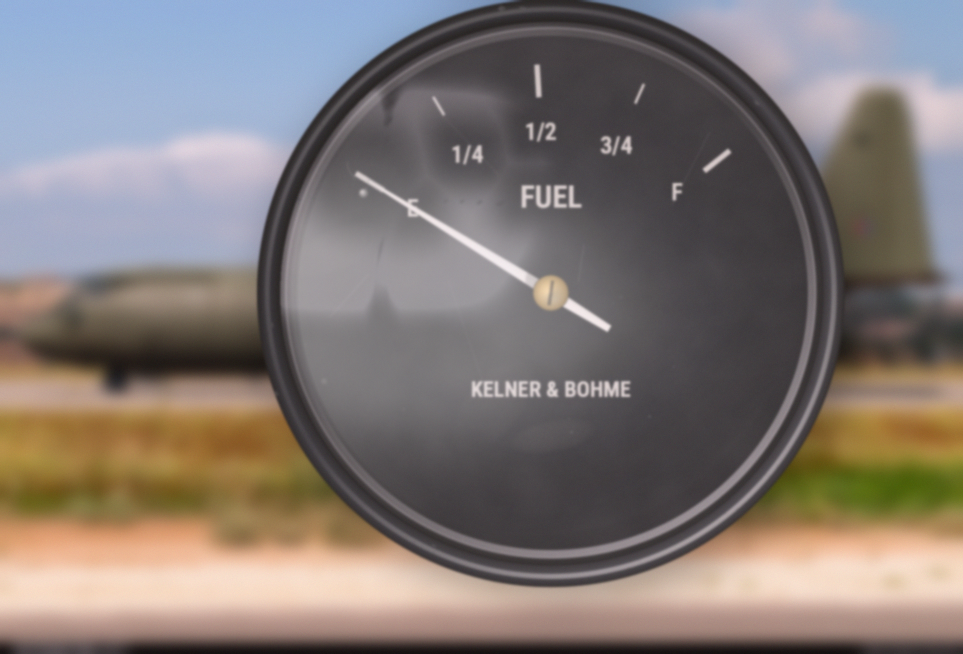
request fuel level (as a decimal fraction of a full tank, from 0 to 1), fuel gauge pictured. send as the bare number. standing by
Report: 0
